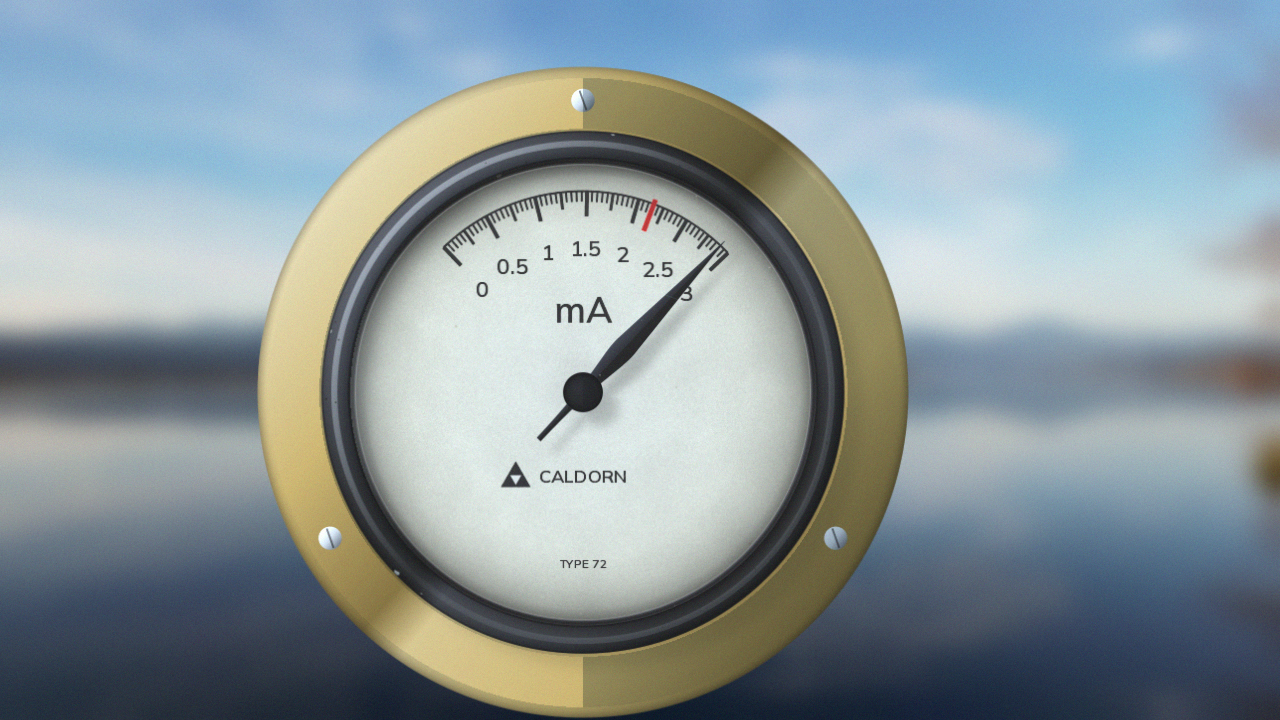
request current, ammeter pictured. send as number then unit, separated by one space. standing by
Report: 2.9 mA
